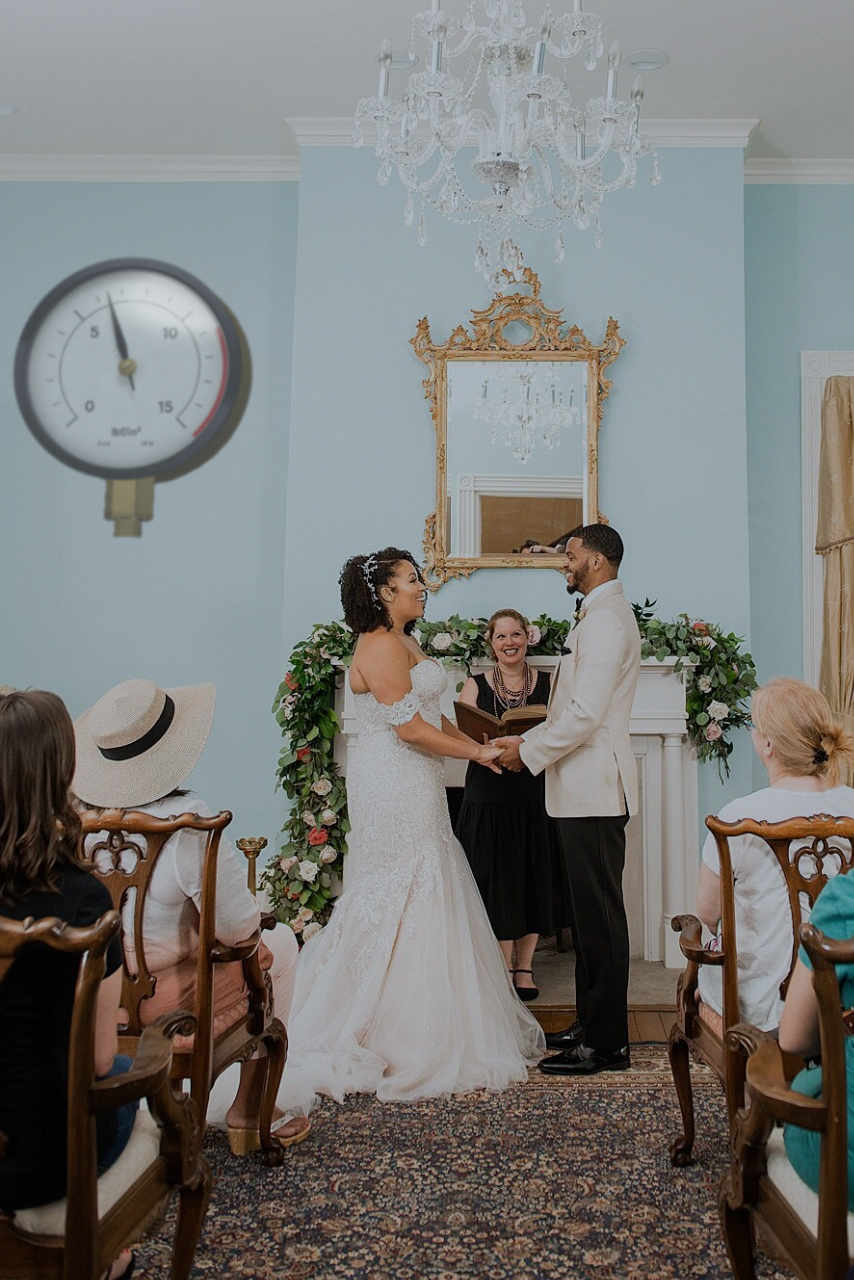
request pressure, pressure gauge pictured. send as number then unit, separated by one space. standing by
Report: 6.5 psi
